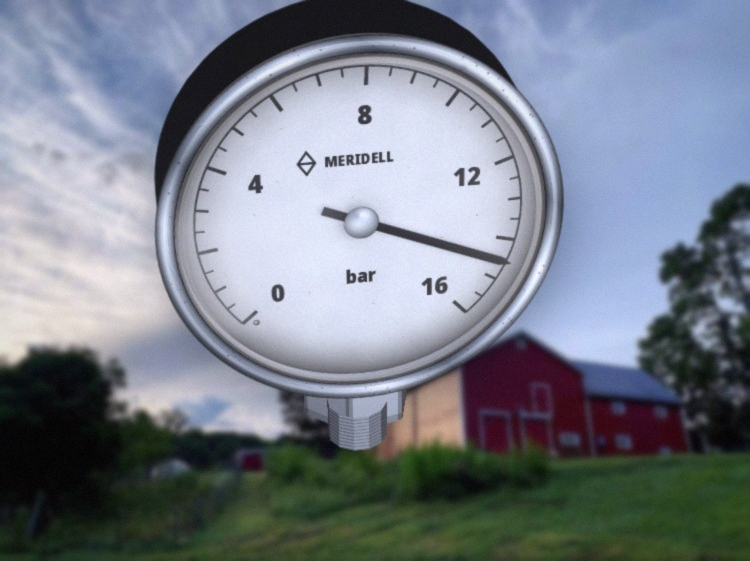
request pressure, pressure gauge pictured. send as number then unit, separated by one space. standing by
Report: 14.5 bar
